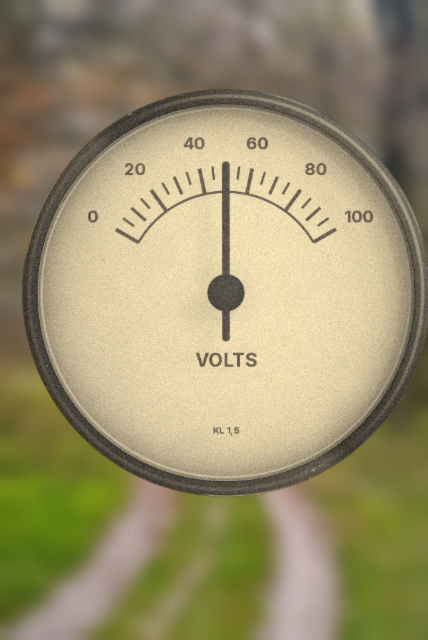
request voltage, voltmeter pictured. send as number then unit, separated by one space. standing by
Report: 50 V
